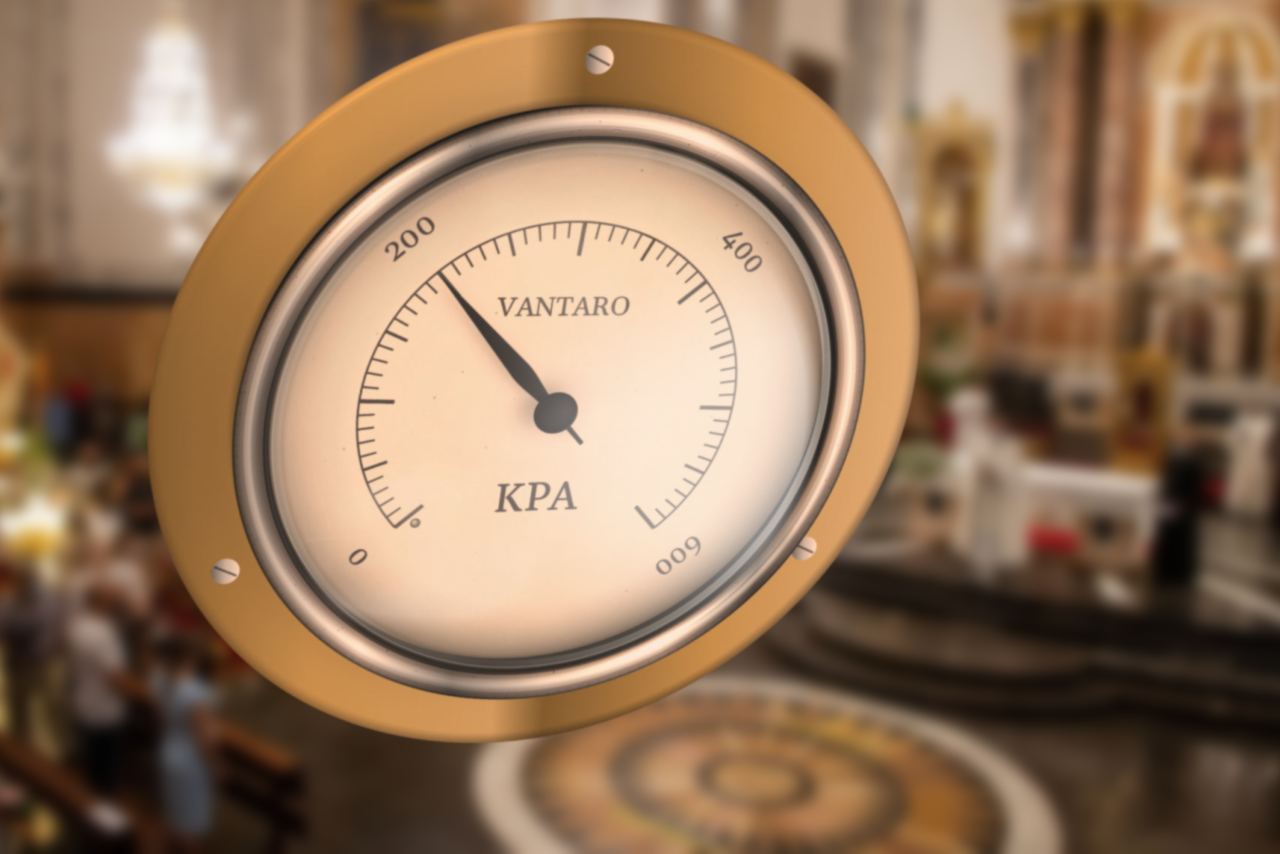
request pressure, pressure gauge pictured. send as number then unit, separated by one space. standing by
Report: 200 kPa
